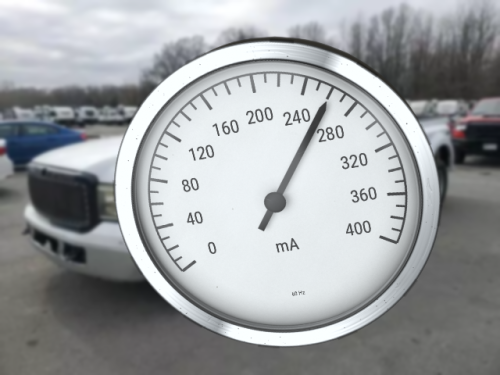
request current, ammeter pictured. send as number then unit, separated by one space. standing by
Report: 260 mA
